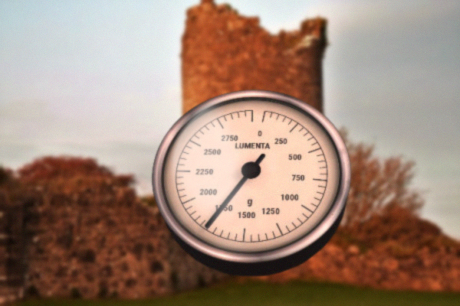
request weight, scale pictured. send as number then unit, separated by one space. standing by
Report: 1750 g
